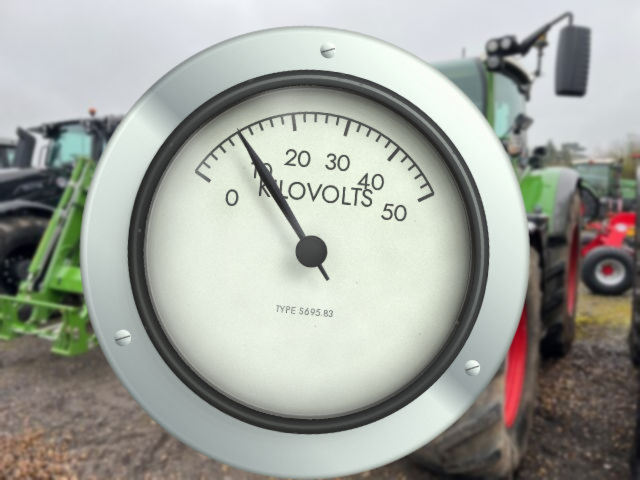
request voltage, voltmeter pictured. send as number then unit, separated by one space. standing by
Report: 10 kV
